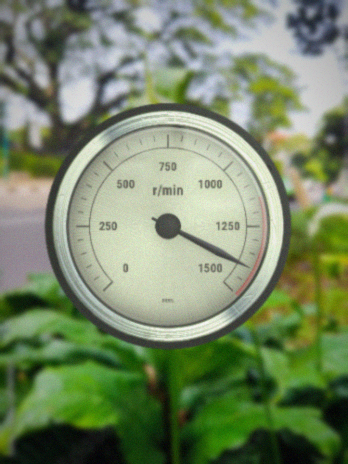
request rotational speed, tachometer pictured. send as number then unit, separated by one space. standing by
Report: 1400 rpm
